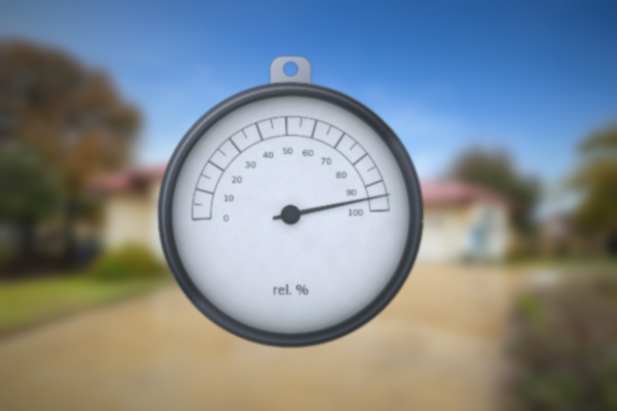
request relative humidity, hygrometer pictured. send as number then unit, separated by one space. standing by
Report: 95 %
